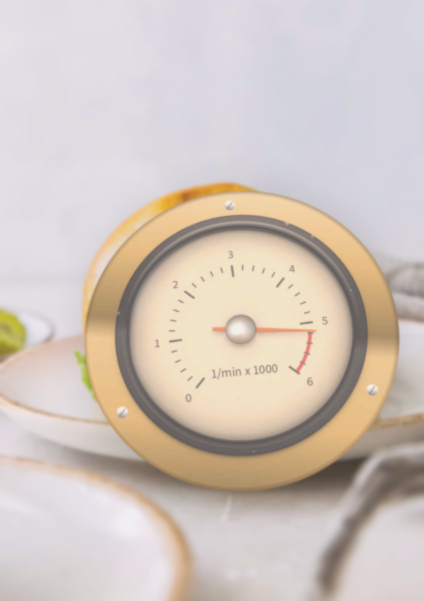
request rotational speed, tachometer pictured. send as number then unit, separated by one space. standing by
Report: 5200 rpm
